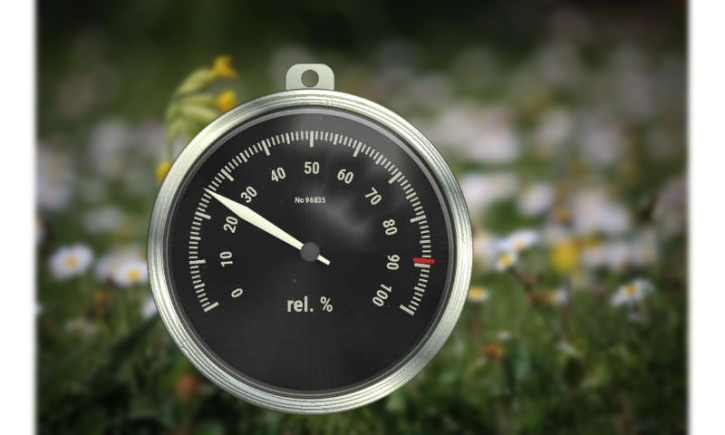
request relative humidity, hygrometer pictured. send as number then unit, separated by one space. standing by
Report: 25 %
